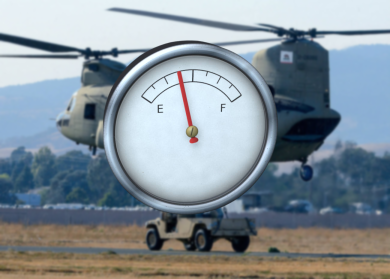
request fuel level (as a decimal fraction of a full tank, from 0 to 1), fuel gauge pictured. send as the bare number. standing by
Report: 0.375
